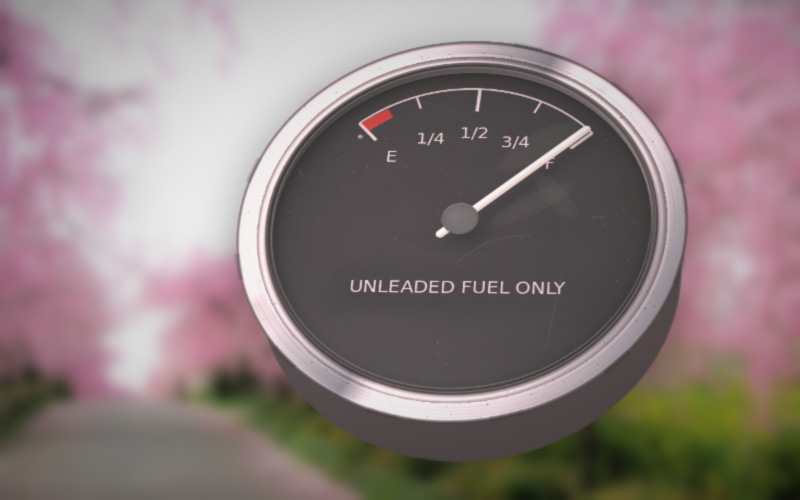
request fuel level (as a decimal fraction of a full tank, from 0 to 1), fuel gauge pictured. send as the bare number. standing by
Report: 1
